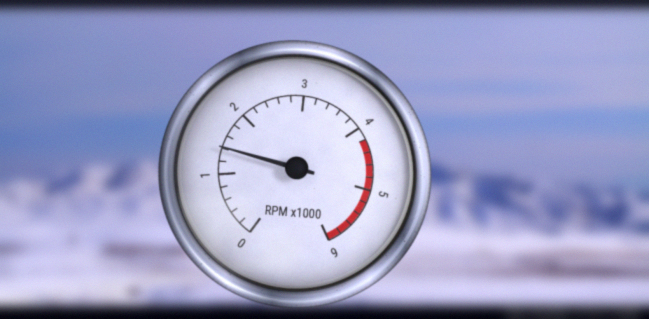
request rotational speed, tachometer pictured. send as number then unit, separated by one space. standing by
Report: 1400 rpm
